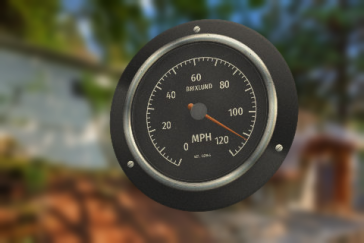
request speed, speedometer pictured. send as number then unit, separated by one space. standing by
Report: 112 mph
